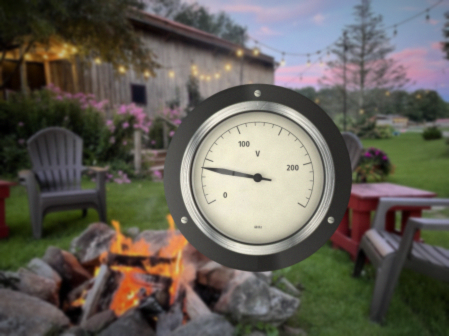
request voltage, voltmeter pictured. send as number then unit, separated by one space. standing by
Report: 40 V
